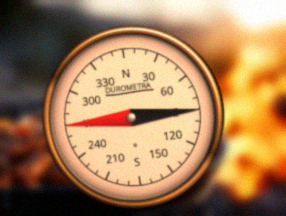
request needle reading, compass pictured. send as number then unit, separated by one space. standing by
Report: 270 °
